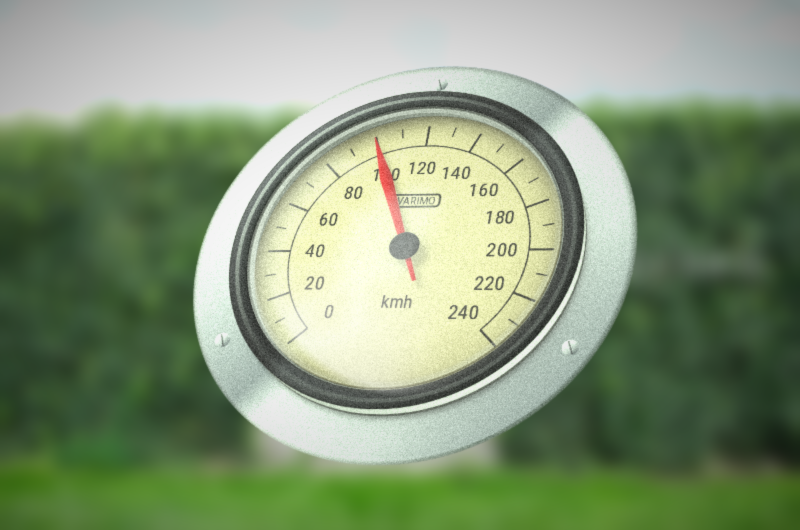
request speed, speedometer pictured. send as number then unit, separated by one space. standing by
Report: 100 km/h
